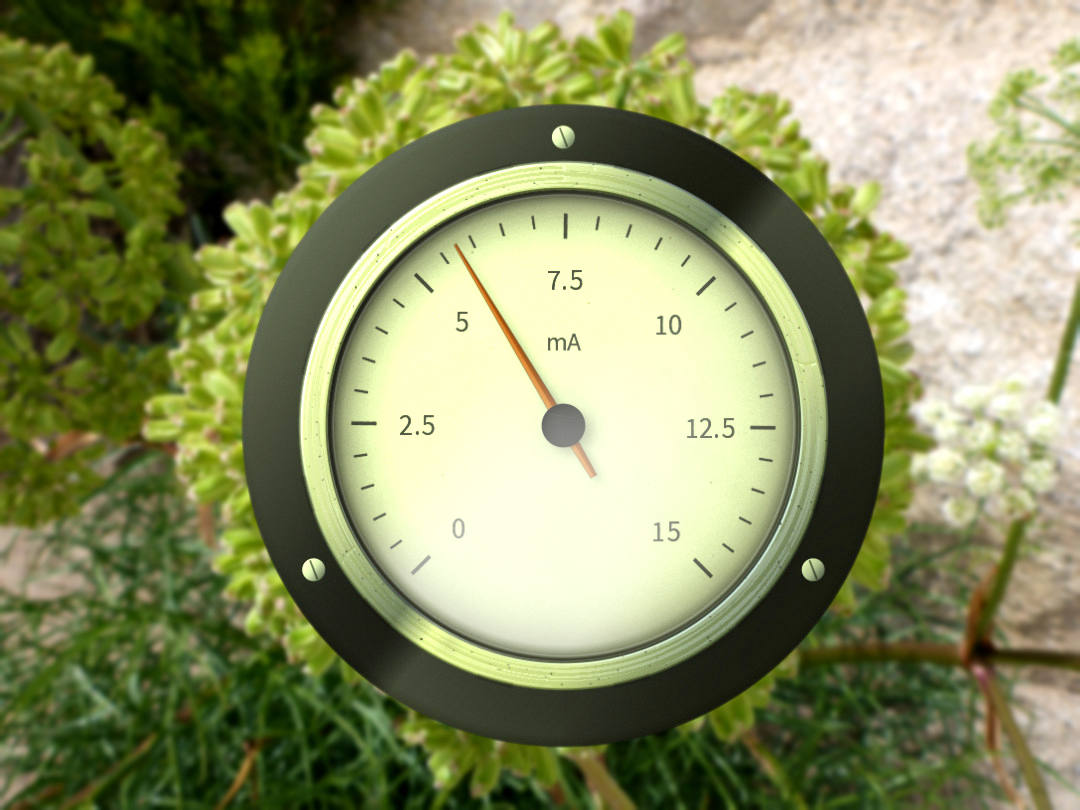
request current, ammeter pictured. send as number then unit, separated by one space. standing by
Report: 5.75 mA
